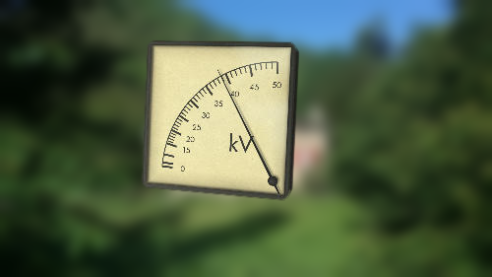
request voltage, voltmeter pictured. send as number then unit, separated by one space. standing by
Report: 39 kV
